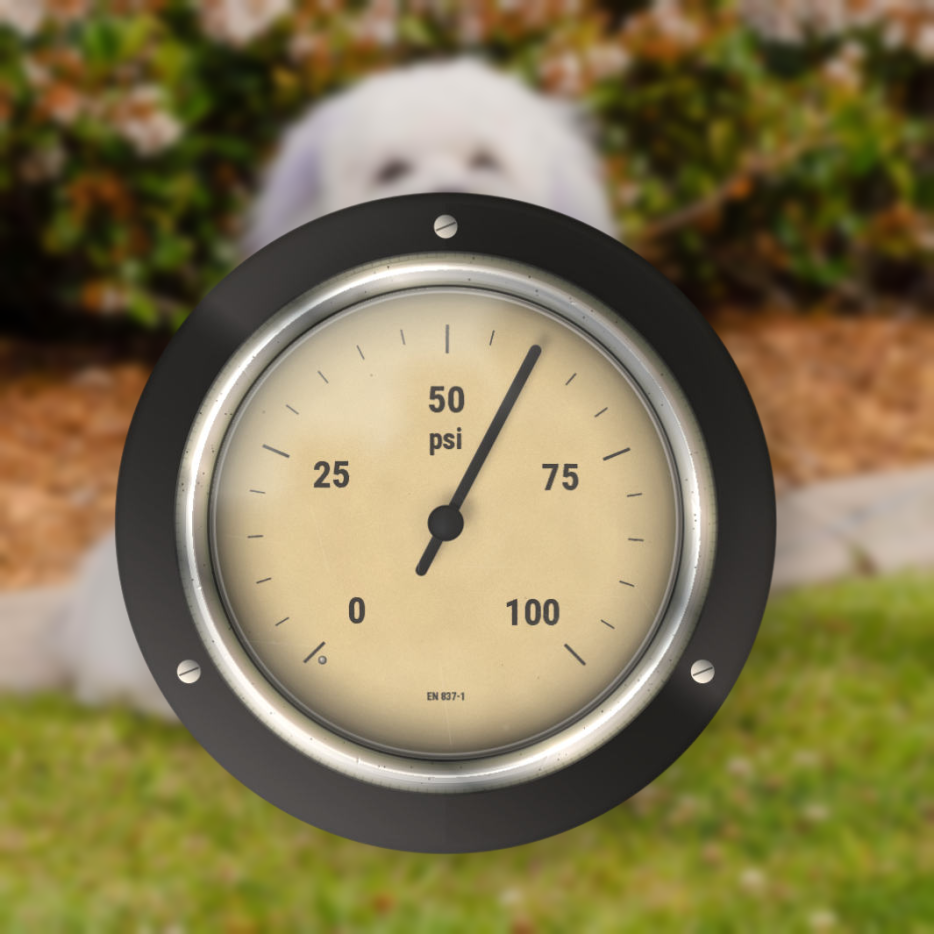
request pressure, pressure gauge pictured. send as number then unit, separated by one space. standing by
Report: 60 psi
